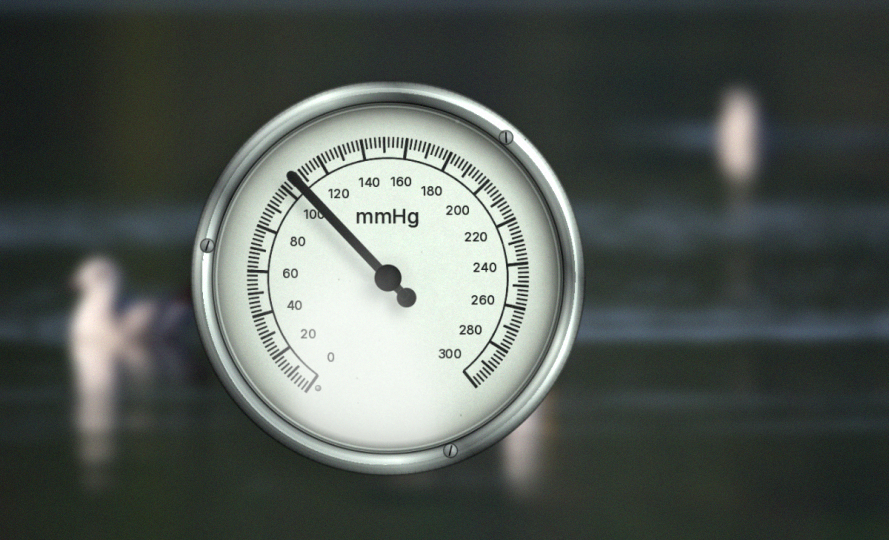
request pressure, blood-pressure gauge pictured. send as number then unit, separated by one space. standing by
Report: 106 mmHg
